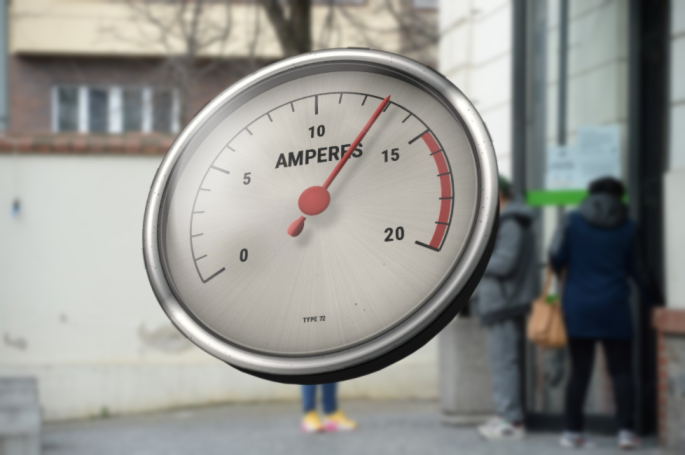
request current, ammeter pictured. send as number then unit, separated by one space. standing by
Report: 13 A
